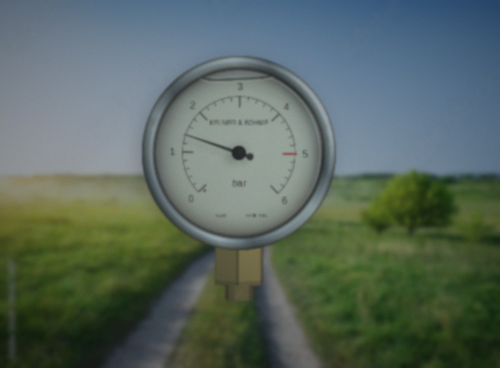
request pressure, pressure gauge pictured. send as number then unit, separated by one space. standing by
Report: 1.4 bar
